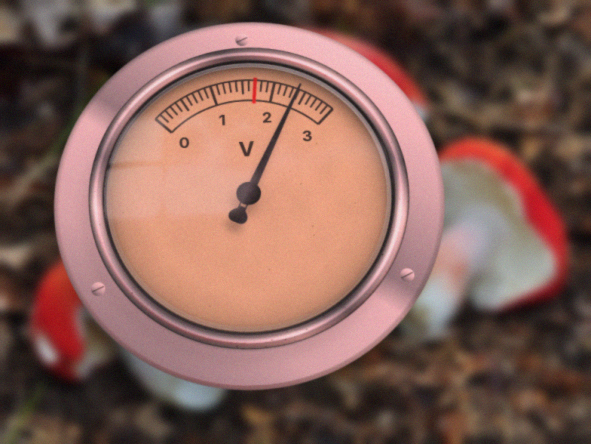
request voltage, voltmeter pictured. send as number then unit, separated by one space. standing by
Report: 2.4 V
